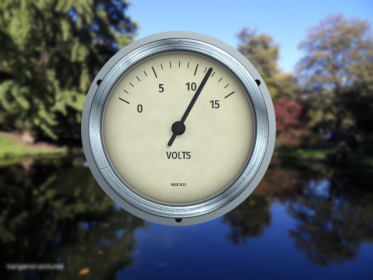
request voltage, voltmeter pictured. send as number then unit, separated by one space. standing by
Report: 11.5 V
